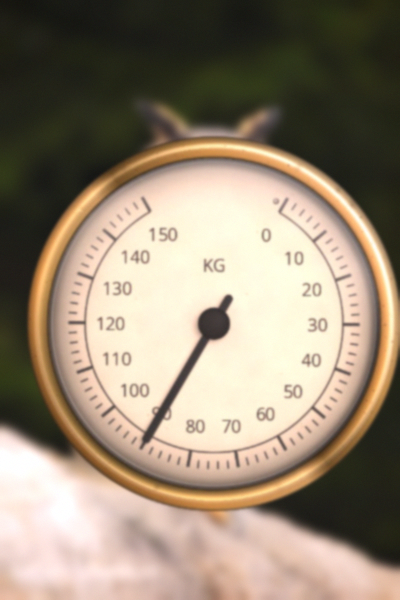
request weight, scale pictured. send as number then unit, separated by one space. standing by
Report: 90 kg
